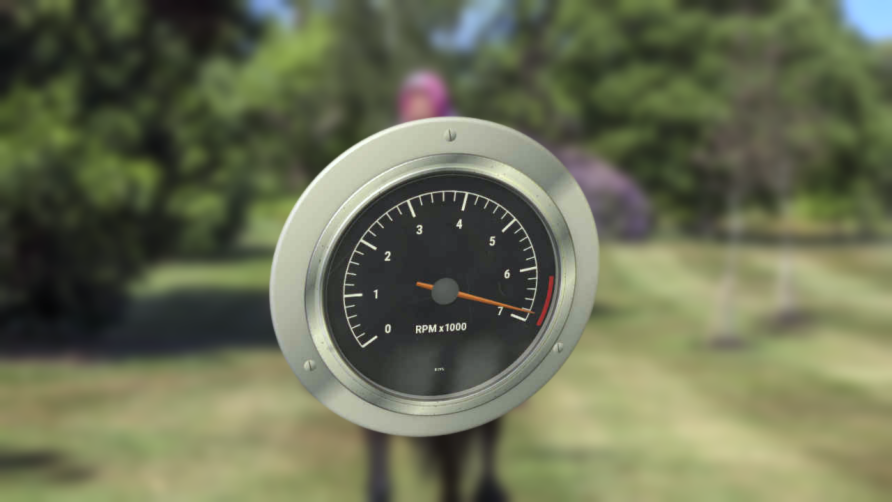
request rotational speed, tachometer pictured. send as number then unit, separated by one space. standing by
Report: 6800 rpm
